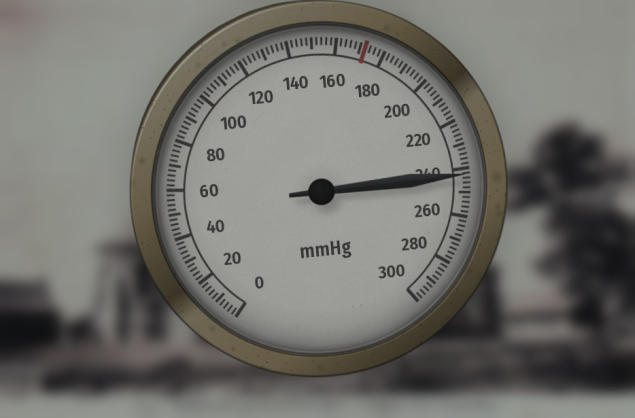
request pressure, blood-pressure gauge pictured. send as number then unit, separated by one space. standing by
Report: 242 mmHg
